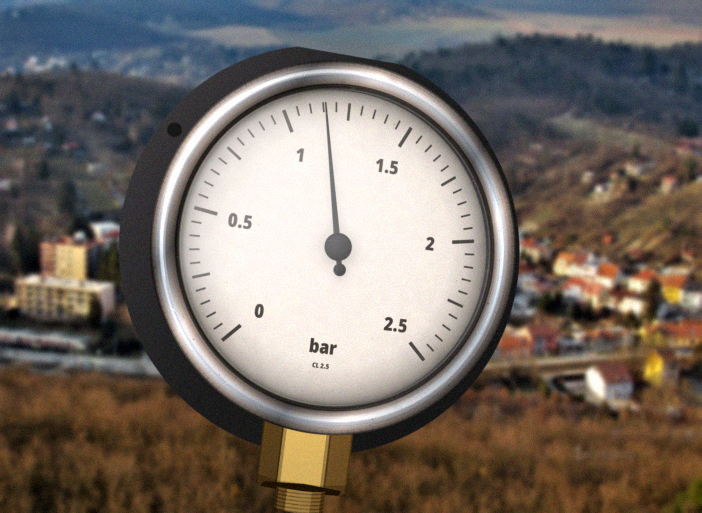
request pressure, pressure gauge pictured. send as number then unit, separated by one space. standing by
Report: 1.15 bar
